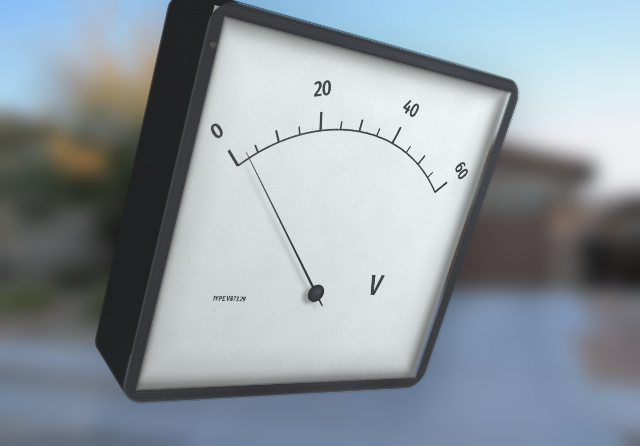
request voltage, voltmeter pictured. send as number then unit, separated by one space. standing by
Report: 2.5 V
